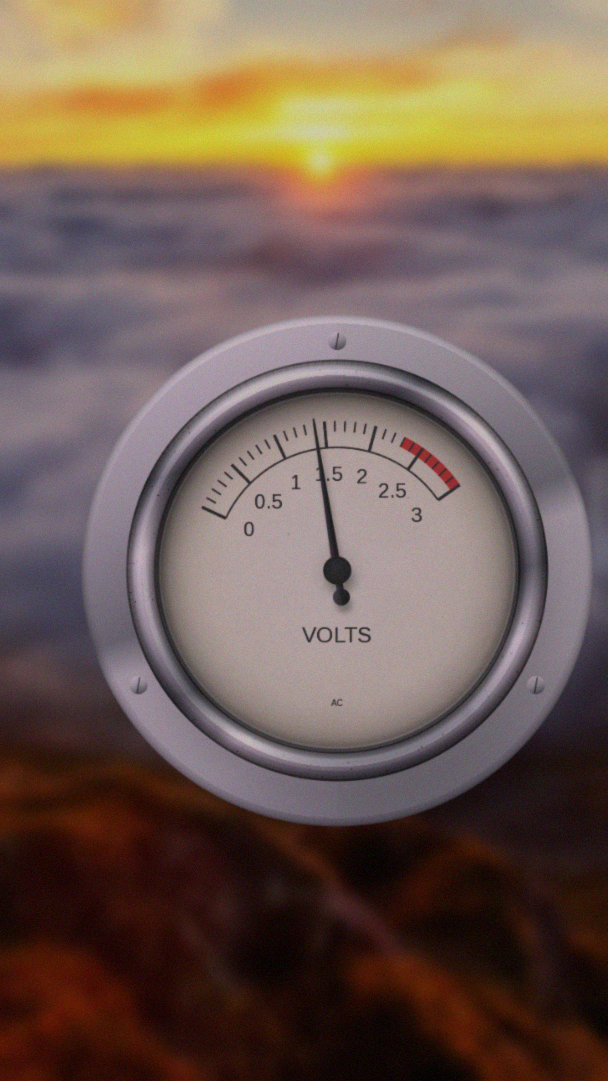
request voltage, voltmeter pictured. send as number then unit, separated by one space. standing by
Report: 1.4 V
